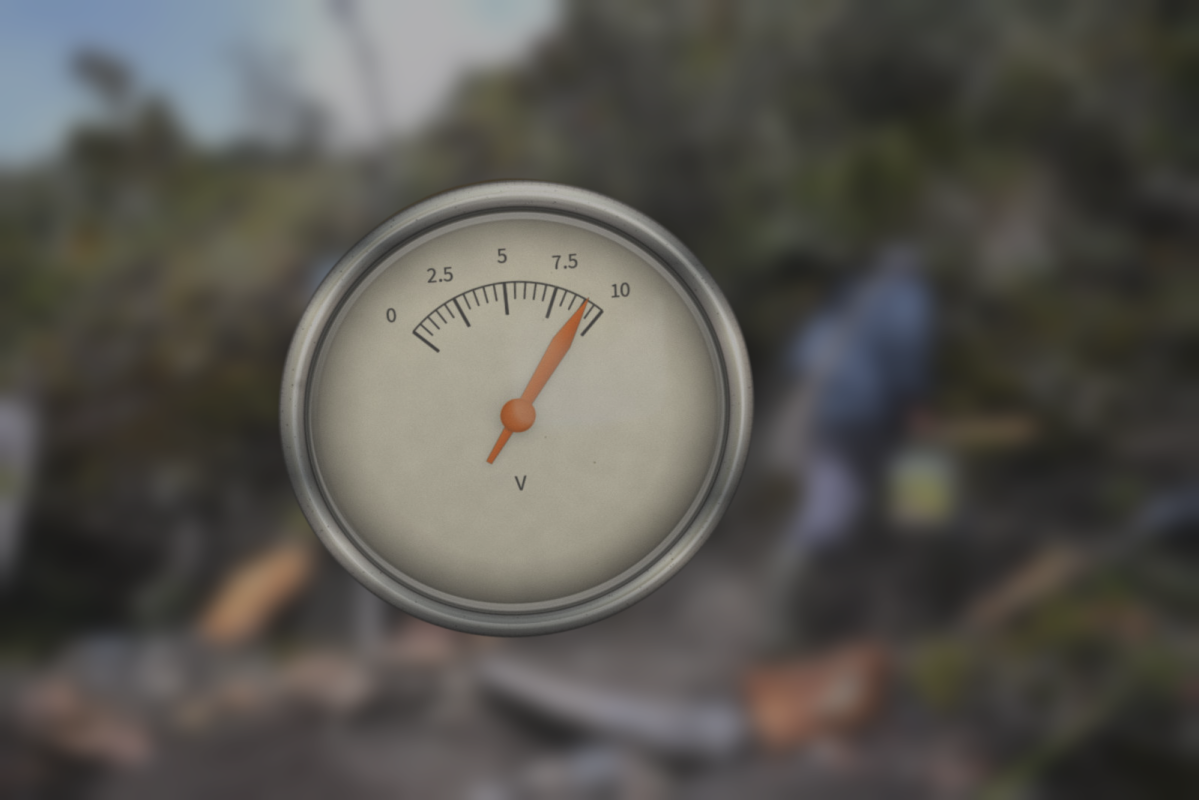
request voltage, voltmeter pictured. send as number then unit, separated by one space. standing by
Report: 9 V
